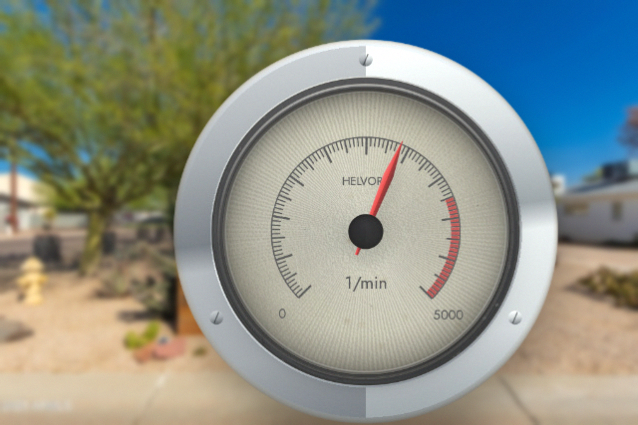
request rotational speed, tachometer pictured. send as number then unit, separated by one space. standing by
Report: 2900 rpm
